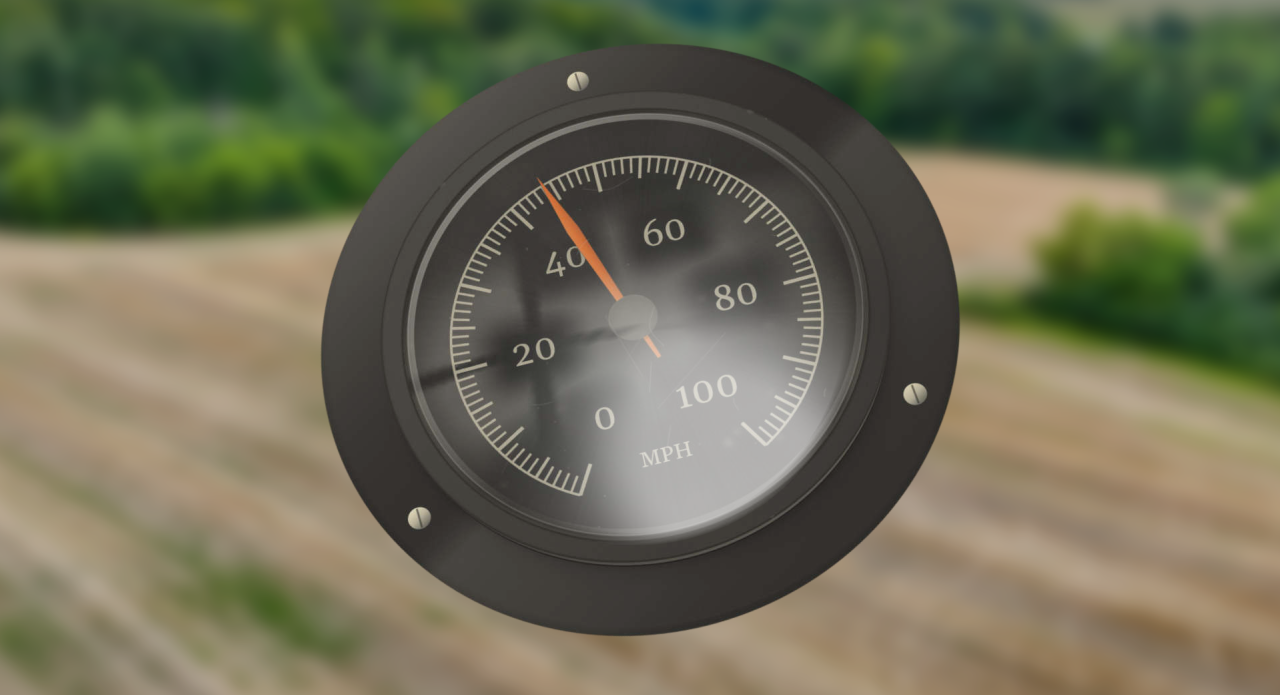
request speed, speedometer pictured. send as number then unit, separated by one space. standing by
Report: 44 mph
